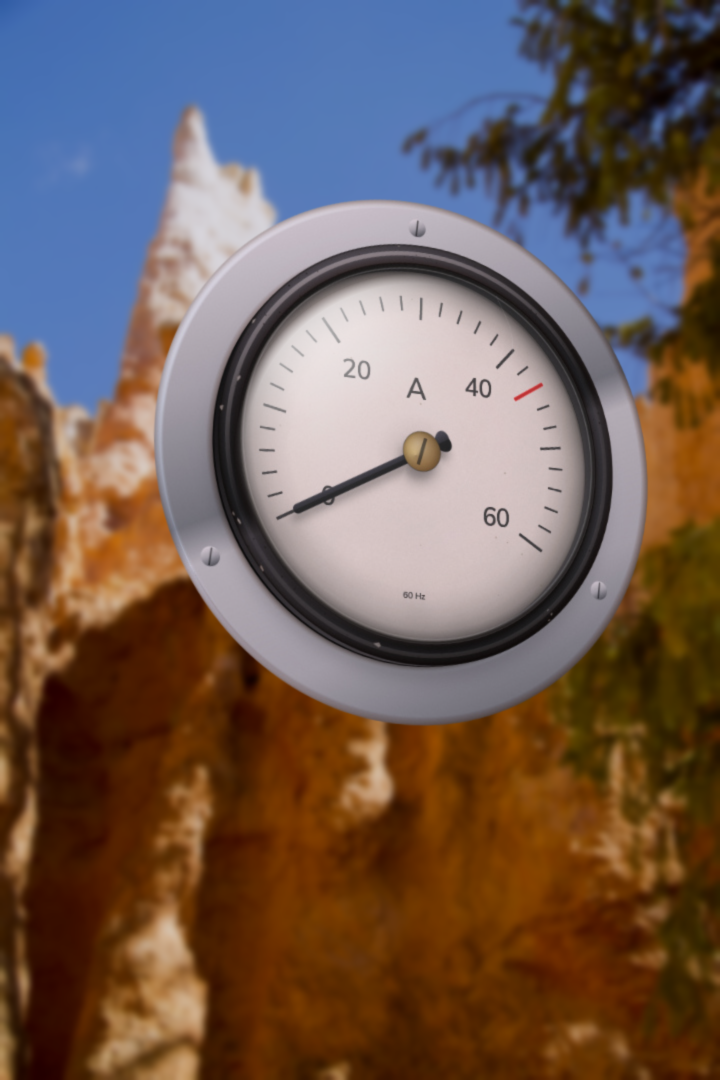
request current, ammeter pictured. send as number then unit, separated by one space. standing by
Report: 0 A
